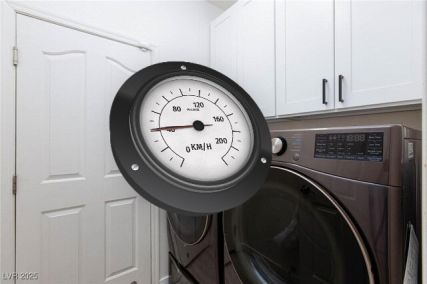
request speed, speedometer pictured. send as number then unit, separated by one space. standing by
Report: 40 km/h
